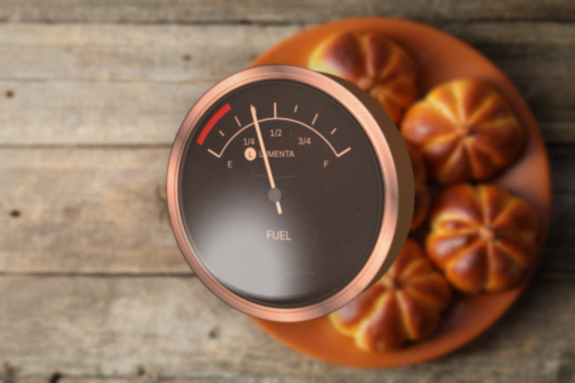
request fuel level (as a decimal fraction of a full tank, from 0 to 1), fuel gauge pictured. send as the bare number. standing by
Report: 0.375
